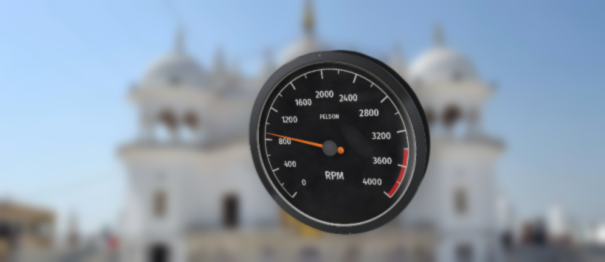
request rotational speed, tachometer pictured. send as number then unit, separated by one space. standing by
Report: 900 rpm
